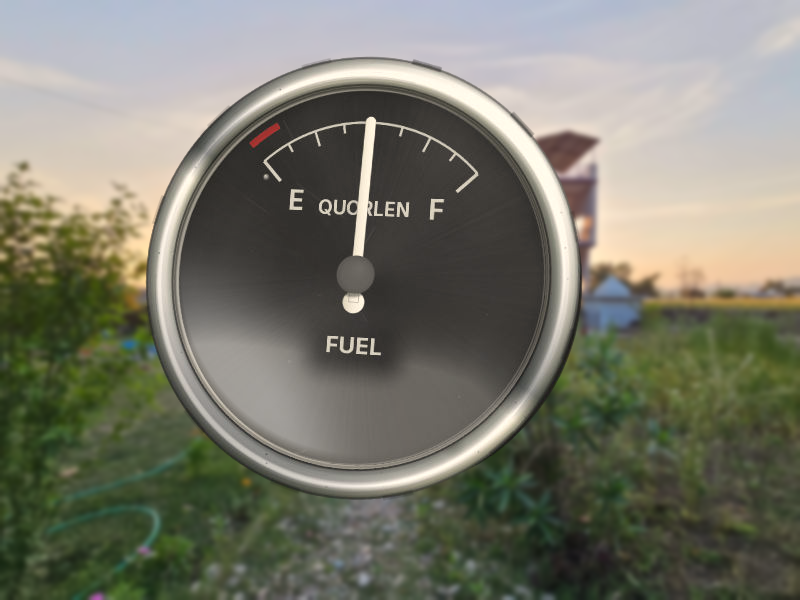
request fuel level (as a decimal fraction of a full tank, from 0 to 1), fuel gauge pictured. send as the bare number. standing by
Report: 0.5
